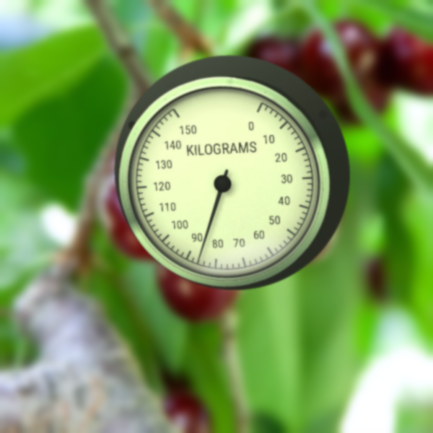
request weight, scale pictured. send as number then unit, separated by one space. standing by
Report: 86 kg
